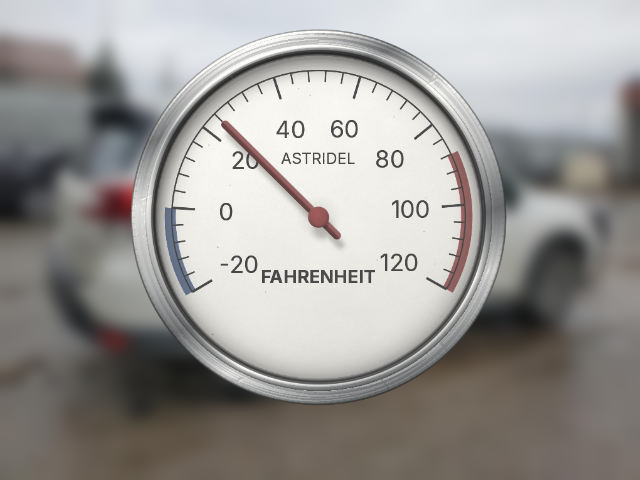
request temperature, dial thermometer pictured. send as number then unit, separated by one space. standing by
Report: 24 °F
